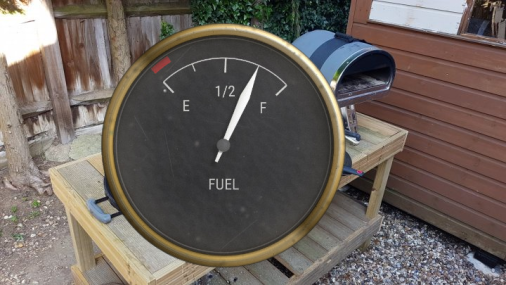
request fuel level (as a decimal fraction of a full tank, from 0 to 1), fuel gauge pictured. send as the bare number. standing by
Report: 0.75
